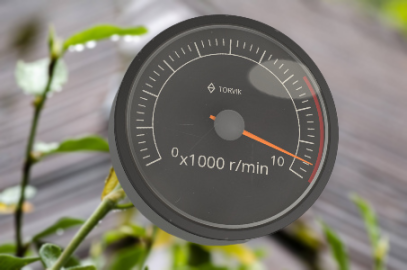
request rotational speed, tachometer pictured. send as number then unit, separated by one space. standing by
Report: 9600 rpm
